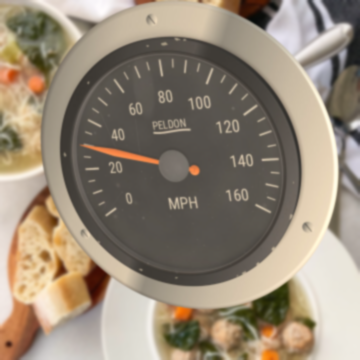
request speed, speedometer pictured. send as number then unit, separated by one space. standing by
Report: 30 mph
